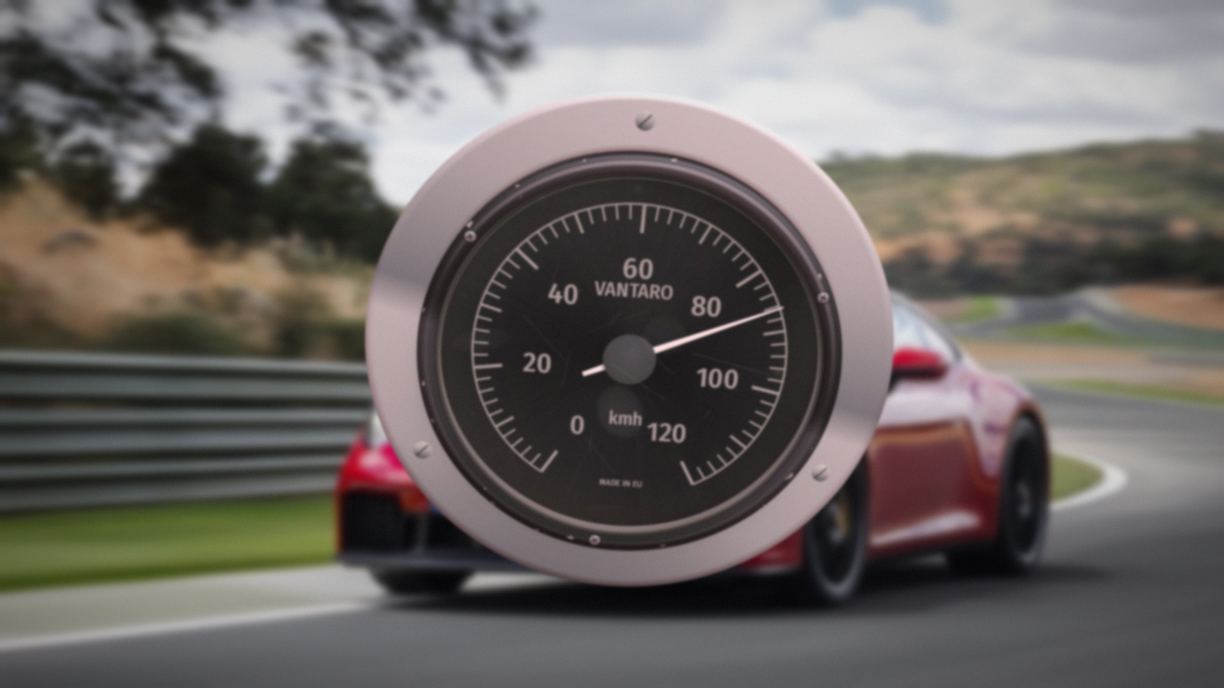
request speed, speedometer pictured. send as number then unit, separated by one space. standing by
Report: 86 km/h
